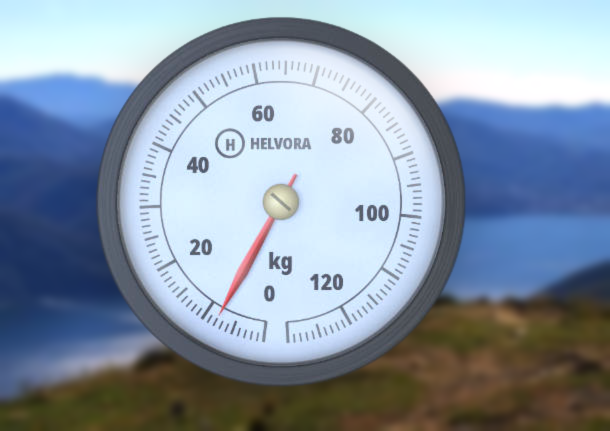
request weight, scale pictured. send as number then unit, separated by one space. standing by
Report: 8 kg
